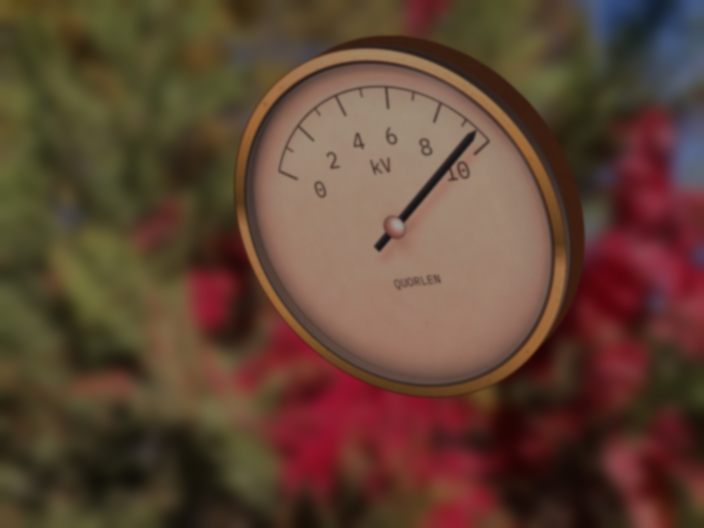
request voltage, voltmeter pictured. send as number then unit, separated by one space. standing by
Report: 9.5 kV
